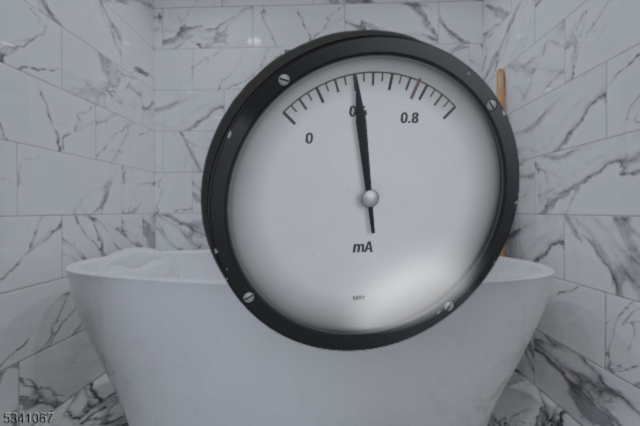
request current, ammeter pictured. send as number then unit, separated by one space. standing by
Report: 0.4 mA
